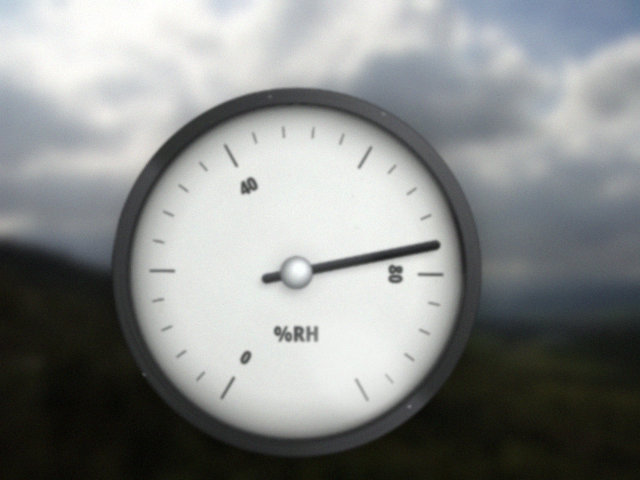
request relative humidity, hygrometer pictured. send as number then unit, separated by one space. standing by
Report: 76 %
